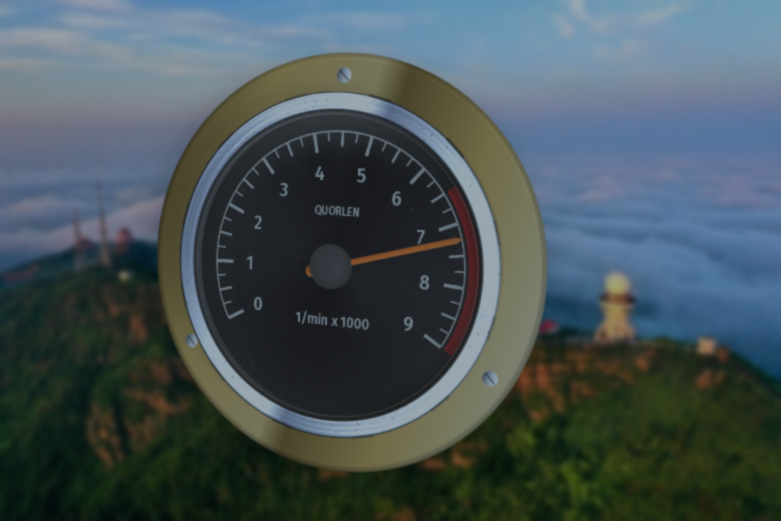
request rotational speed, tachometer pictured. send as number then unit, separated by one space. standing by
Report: 7250 rpm
